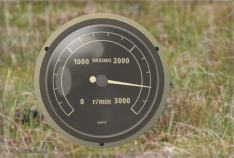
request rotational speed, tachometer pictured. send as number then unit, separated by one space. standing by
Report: 2600 rpm
